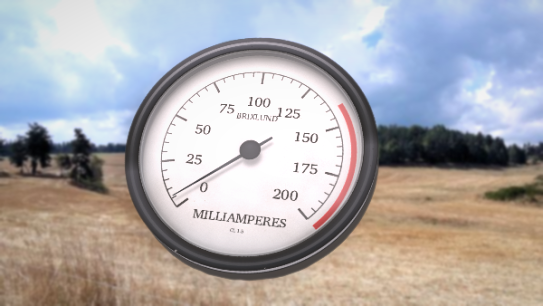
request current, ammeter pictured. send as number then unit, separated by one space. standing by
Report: 5 mA
